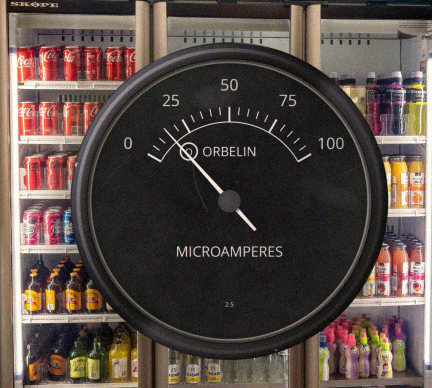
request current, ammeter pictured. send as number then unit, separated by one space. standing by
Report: 15 µA
